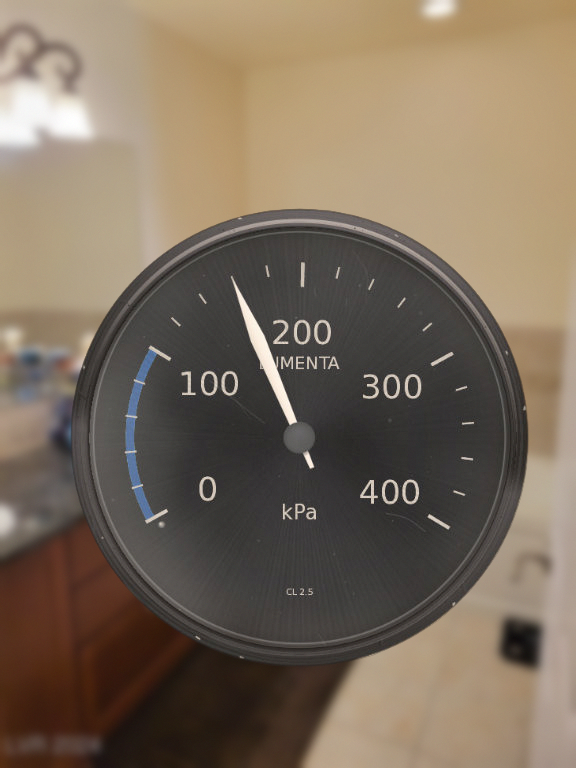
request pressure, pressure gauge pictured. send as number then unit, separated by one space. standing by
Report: 160 kPa
